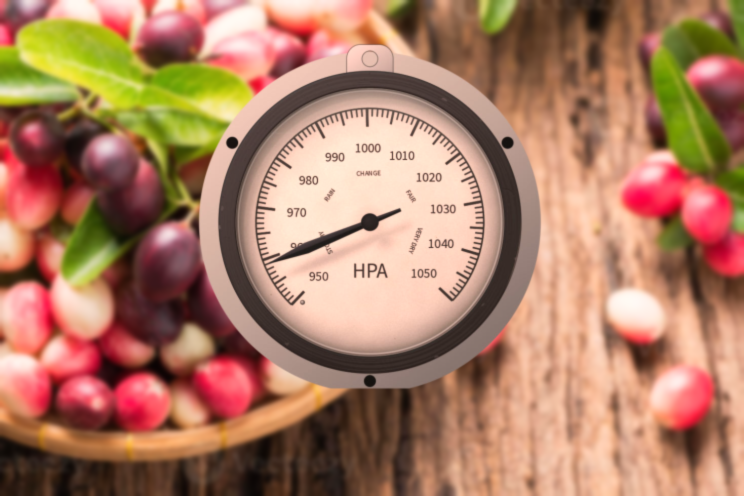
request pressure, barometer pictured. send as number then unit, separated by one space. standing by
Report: 959 hPa
